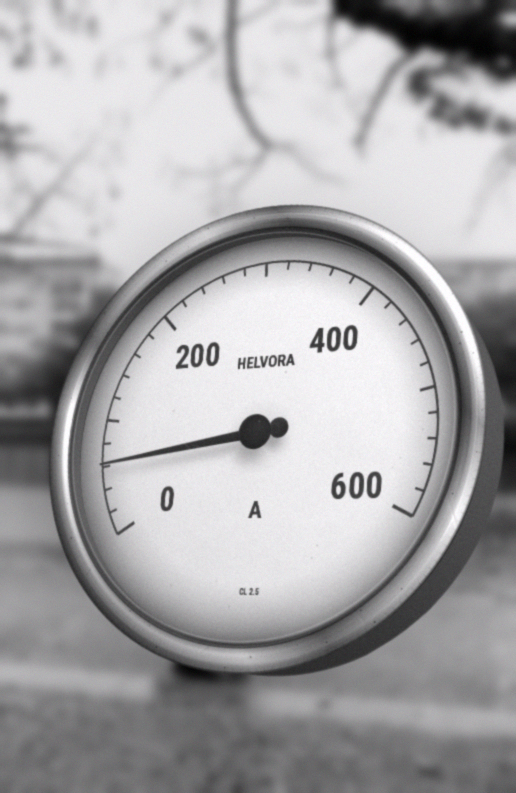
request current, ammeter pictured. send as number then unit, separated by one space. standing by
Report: 60 A
